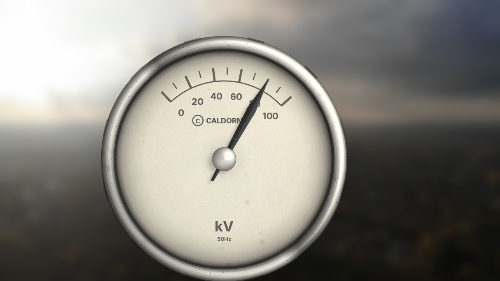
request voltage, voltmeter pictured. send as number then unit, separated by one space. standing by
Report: 80 kV
